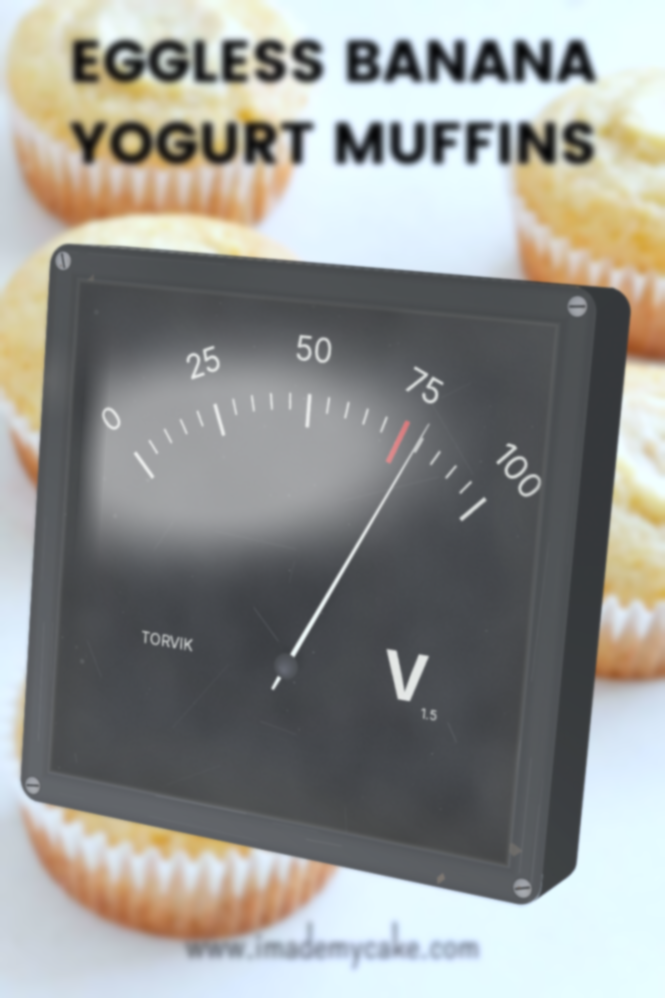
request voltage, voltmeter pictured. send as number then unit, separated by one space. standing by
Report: 80 V
